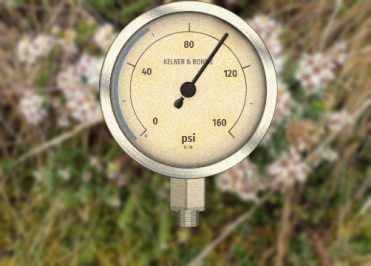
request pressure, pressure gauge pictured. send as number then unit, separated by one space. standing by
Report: 100 psi
